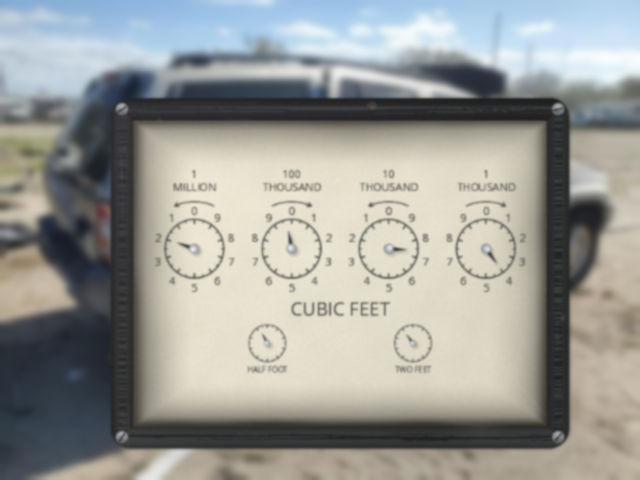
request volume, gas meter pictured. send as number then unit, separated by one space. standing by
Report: 197400 ft³
